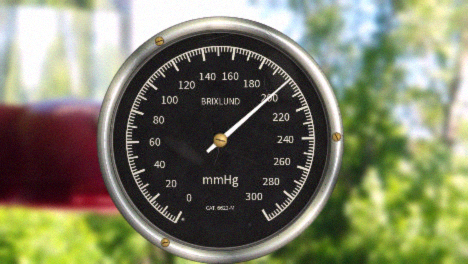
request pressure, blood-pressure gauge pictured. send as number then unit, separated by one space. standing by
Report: 200 mmHg
